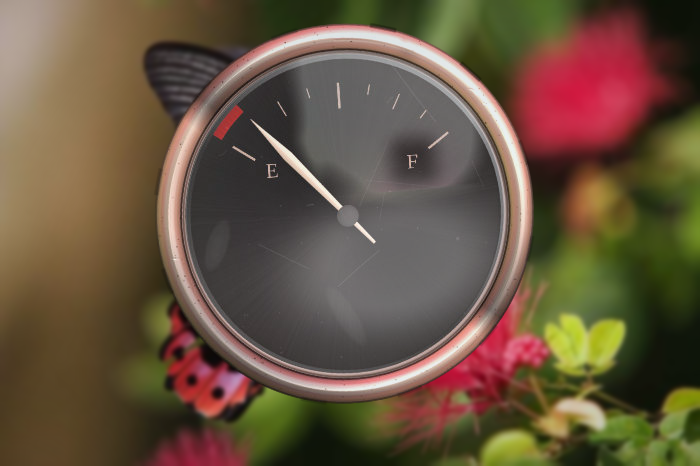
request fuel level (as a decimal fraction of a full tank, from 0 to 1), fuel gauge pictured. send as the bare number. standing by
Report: 0.125
